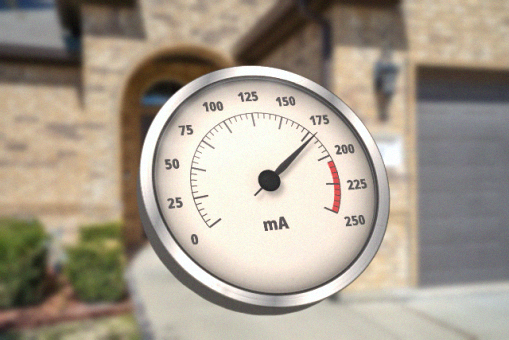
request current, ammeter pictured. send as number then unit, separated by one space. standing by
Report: 180 mA
